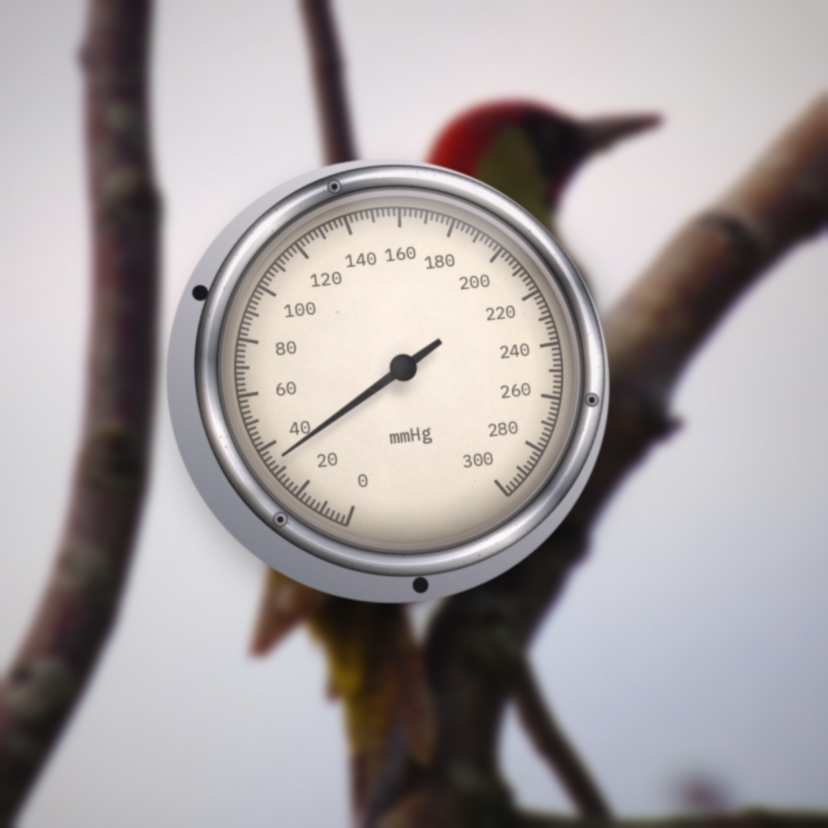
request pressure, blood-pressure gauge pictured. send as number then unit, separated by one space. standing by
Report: 34 mmHg
